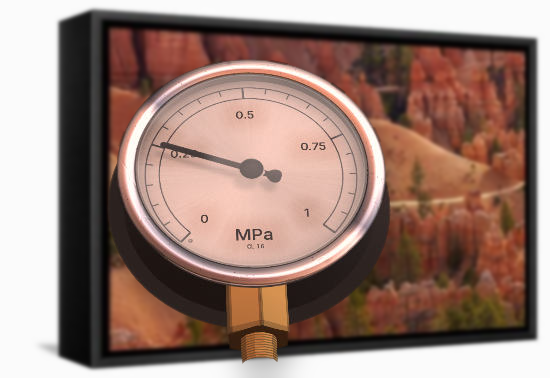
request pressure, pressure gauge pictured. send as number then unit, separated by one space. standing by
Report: 0.25 MPa
